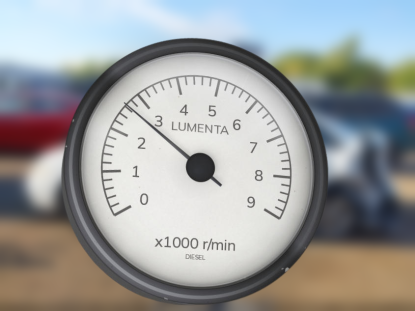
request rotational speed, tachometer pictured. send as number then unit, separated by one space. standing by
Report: 2600 rpm
